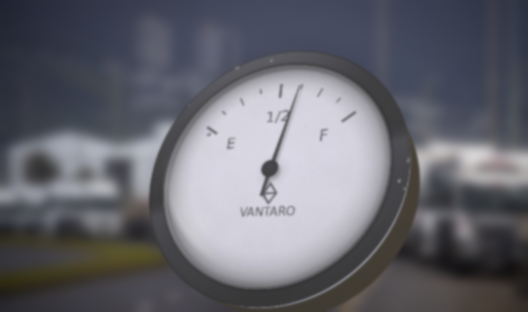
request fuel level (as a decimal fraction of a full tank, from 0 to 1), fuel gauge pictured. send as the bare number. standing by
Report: 0.625
